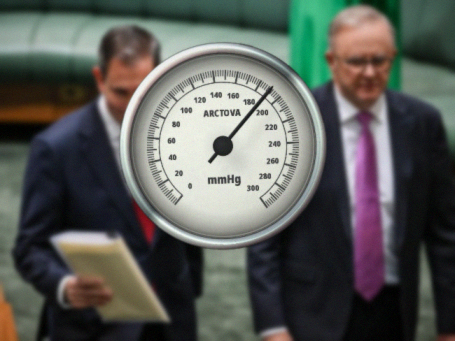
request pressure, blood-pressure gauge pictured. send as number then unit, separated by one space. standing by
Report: 190 mmHg
